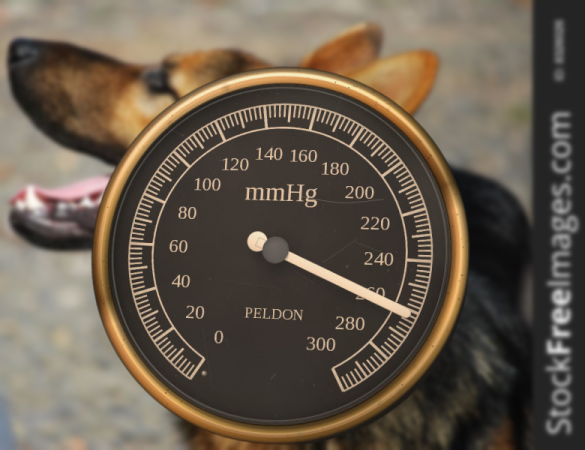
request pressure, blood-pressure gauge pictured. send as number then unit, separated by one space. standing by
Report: 262 mmHg
